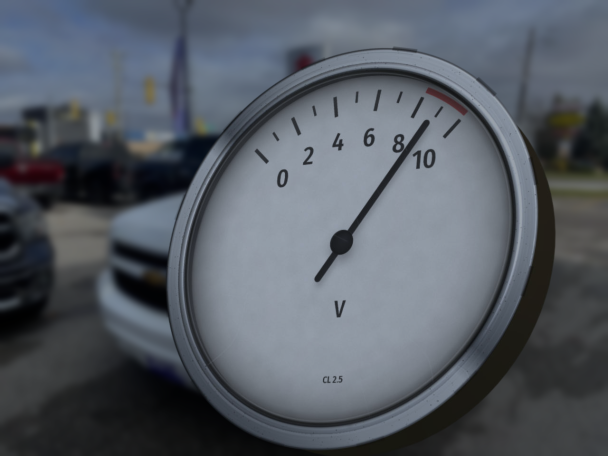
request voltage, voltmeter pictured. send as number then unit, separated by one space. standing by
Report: 9 V
